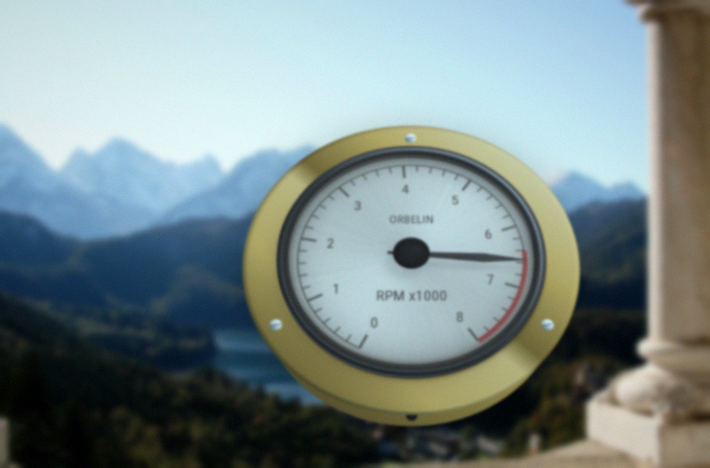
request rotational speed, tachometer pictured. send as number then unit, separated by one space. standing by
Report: 6600 rpm
